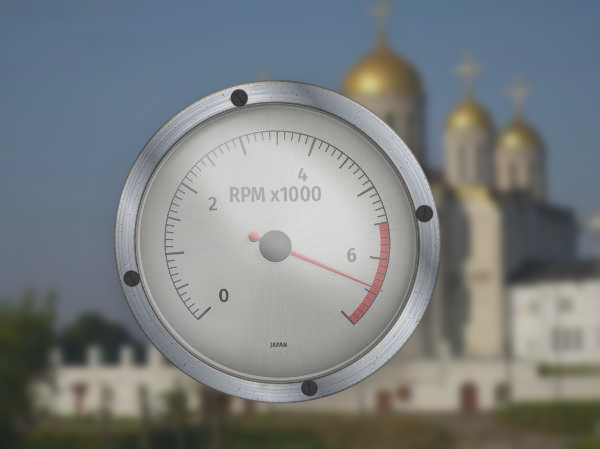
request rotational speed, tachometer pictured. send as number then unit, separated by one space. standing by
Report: 6400 rpm
